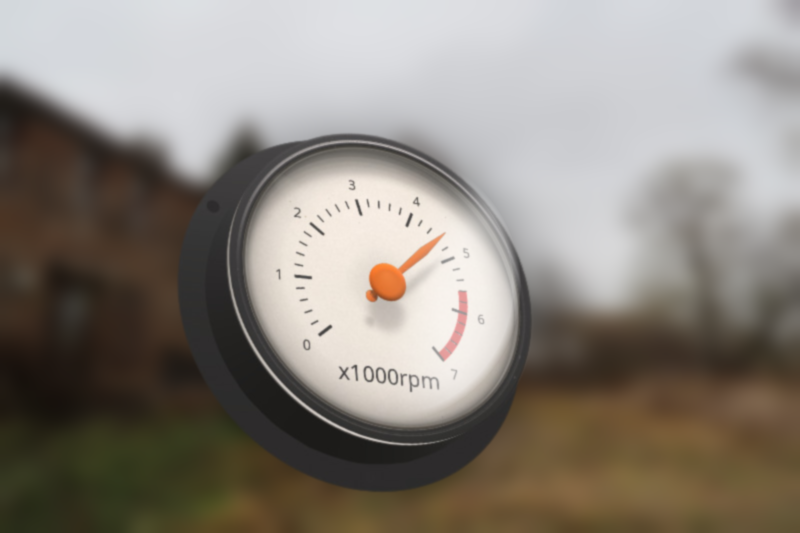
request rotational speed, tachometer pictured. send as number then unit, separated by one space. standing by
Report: 4600 rpm
